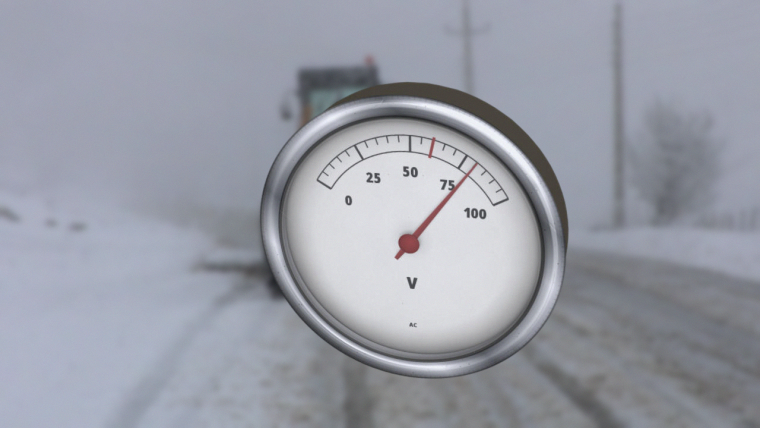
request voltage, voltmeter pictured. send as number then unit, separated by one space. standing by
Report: 80 V
